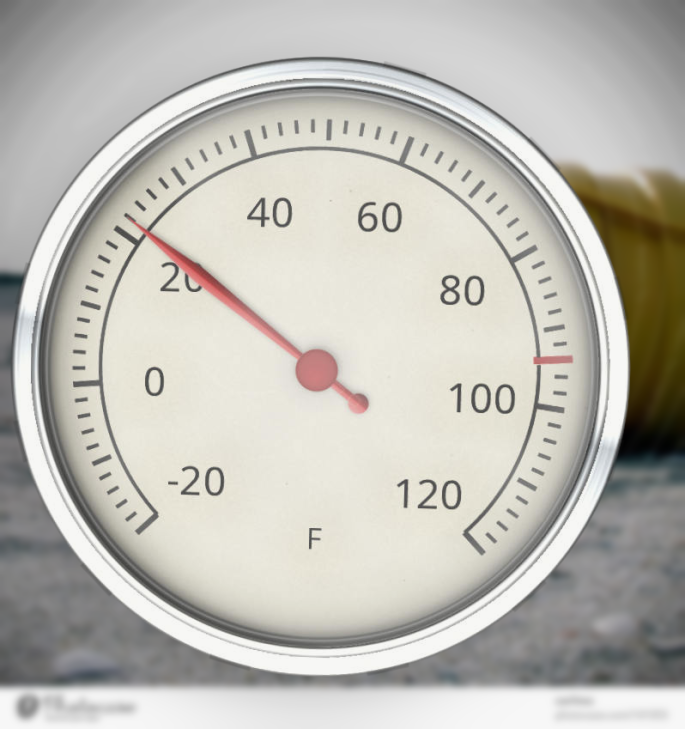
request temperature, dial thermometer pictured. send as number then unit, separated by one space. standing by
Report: 22 °F
